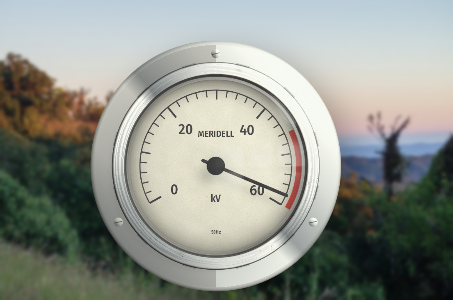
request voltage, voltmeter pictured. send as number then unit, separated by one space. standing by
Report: 58 kV
